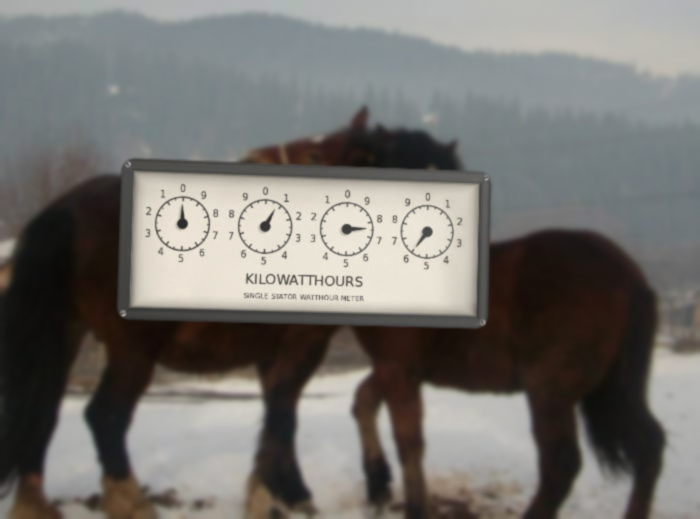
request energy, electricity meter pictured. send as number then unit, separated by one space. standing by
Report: 76 kWh
